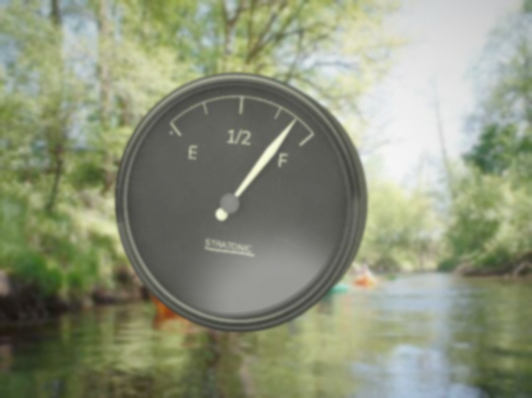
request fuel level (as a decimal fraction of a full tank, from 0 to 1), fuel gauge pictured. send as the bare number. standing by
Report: 0.875
